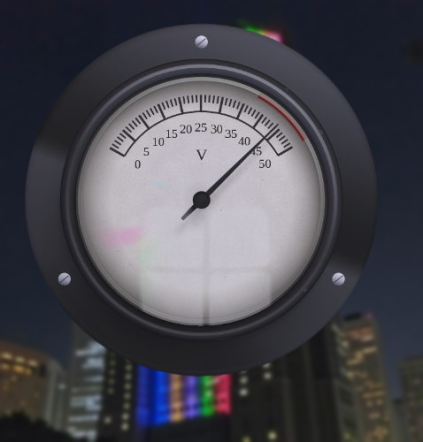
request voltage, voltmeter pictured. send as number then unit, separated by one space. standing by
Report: 44 V
